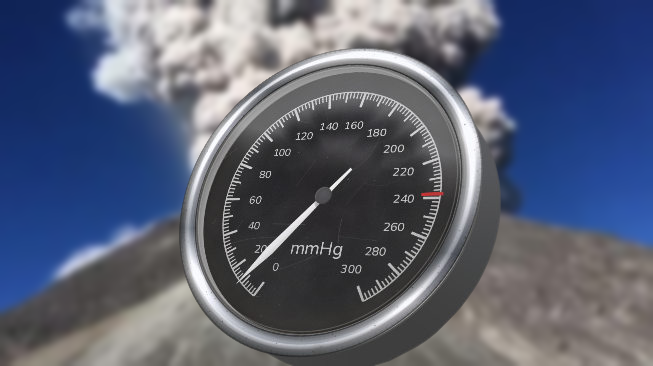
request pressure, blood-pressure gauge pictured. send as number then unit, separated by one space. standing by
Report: 10 mmHg
